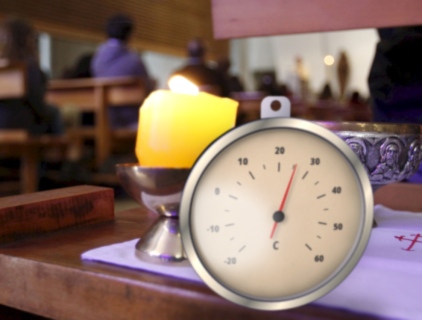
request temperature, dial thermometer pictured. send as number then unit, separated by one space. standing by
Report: 25 °C
